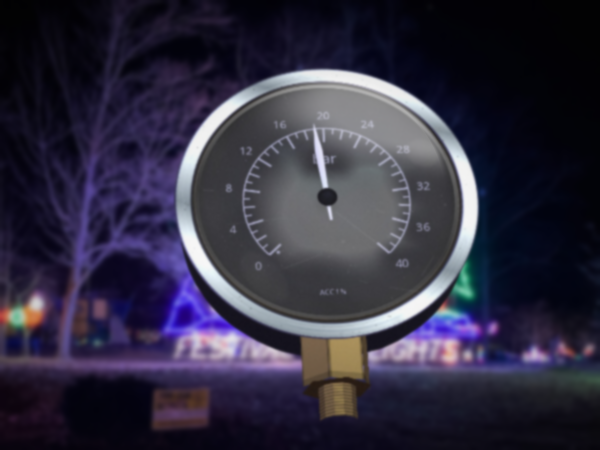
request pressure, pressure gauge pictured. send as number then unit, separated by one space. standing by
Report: 19 bar
